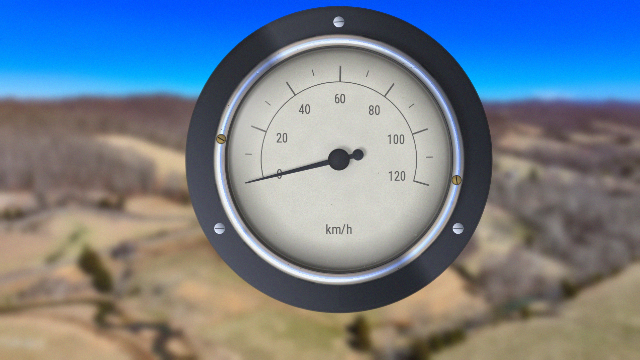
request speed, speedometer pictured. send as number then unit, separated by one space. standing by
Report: 0 km/h
